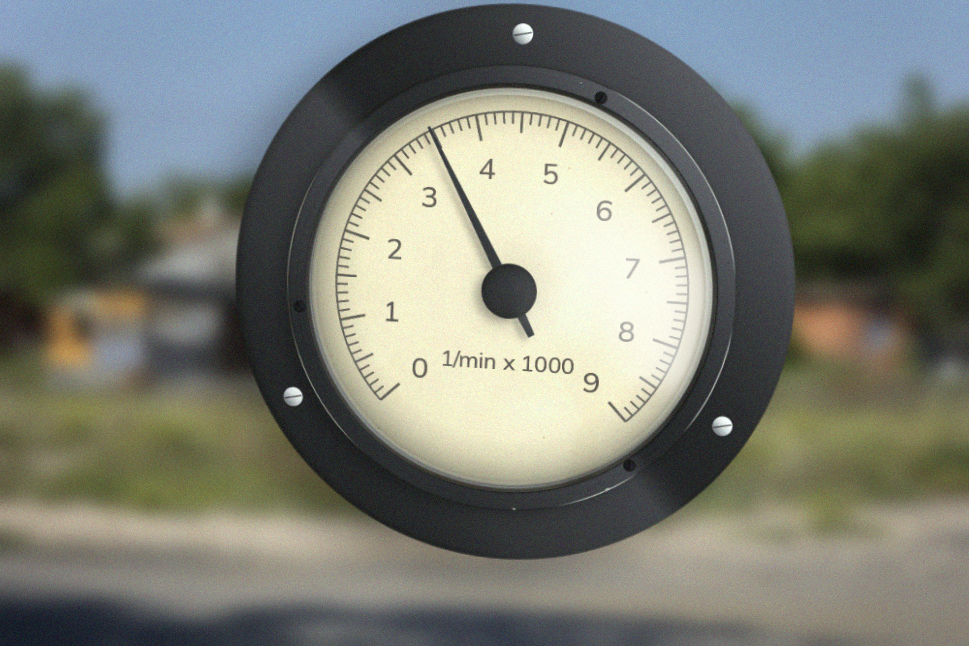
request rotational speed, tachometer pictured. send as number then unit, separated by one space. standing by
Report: 3500 rpm
